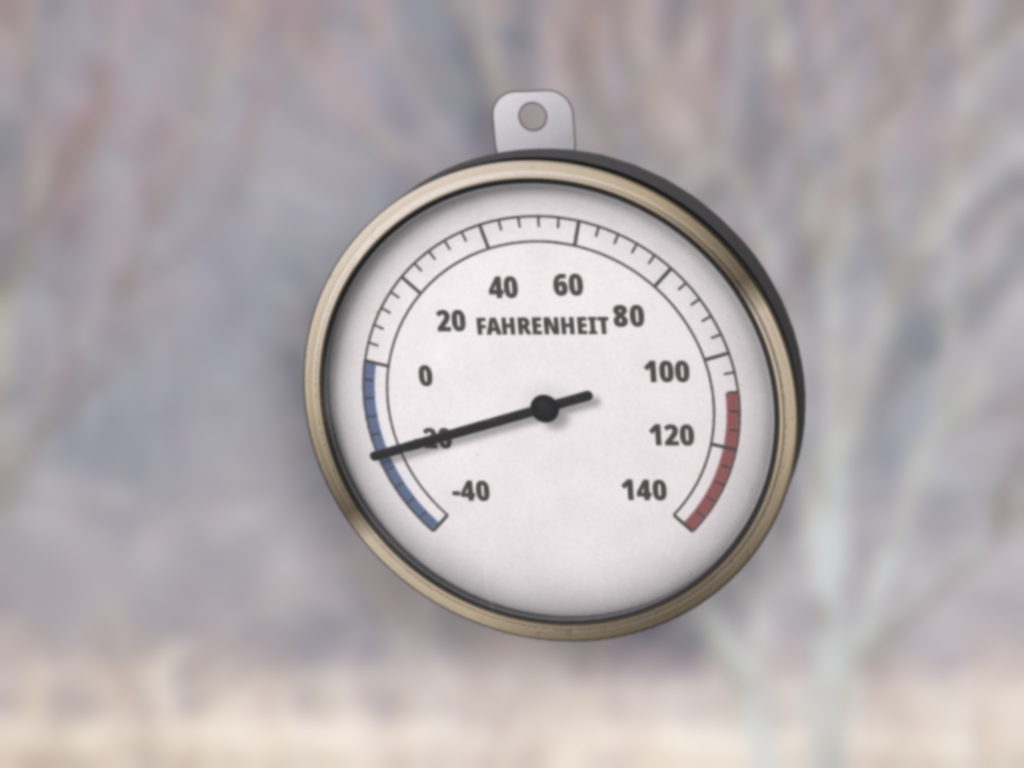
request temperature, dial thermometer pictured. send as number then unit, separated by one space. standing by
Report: -20 °F
